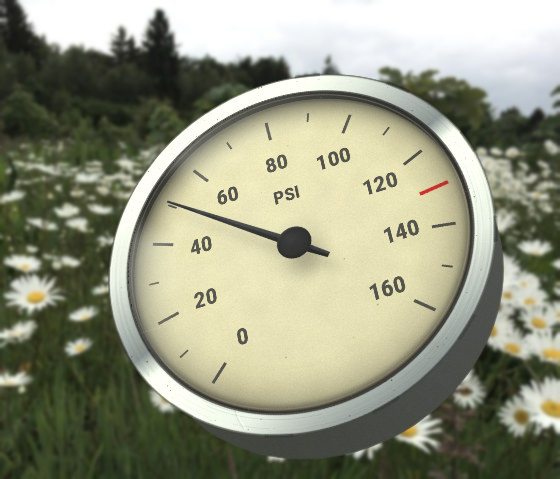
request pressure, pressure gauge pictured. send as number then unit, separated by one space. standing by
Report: 50 psi
